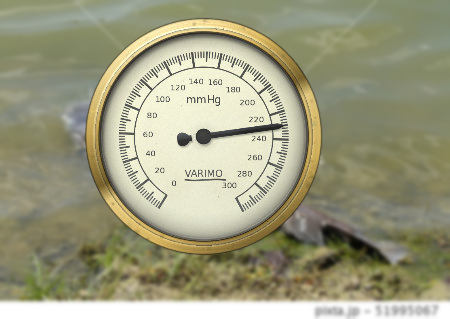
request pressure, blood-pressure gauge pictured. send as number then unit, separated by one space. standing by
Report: 230 mmHg
